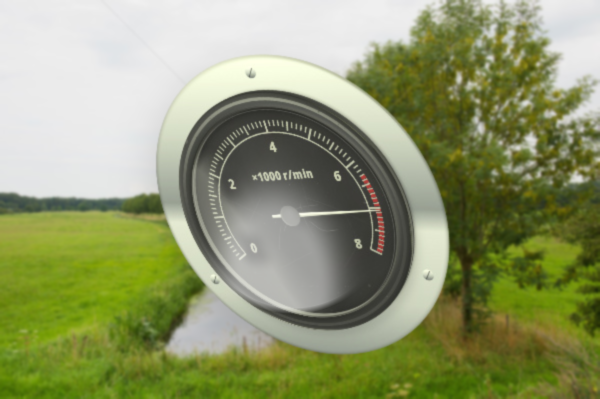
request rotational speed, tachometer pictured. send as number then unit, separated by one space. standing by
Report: 7000 rpm
